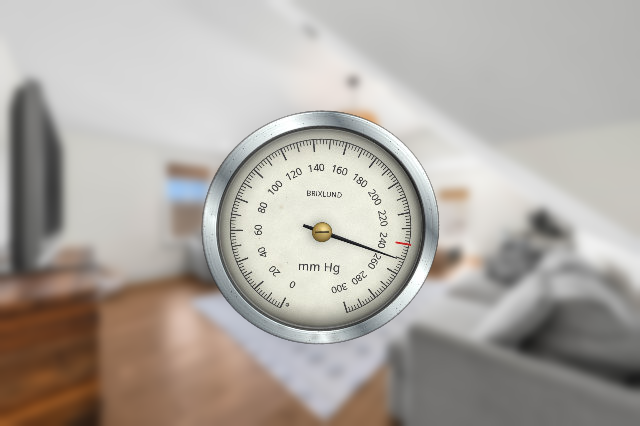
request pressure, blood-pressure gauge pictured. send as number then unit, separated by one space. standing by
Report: 250 mmHg
